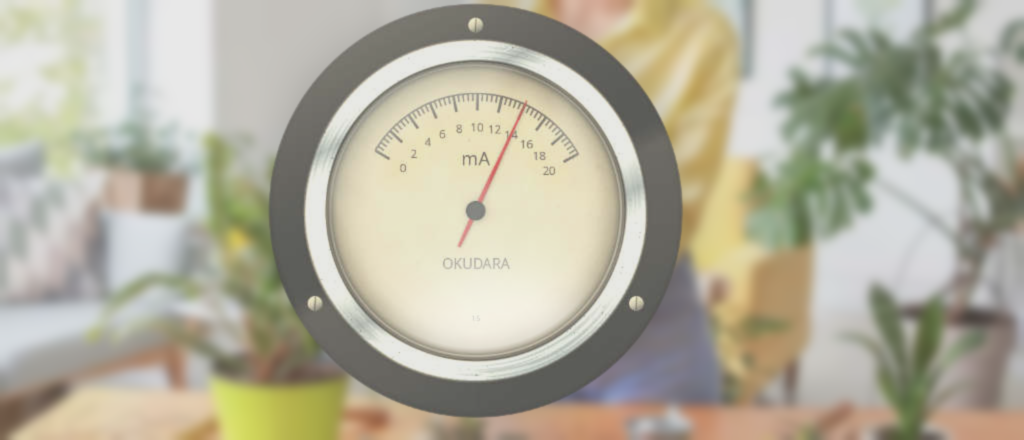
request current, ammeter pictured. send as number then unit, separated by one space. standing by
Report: 14 mA
